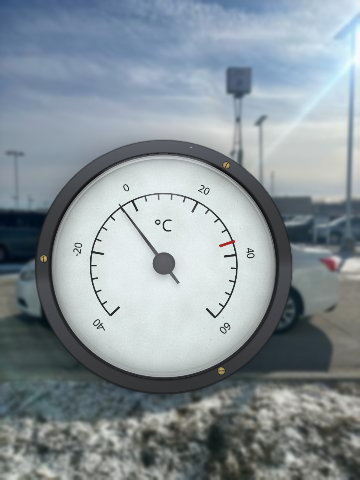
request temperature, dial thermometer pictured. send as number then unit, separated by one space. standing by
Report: -4 °C
